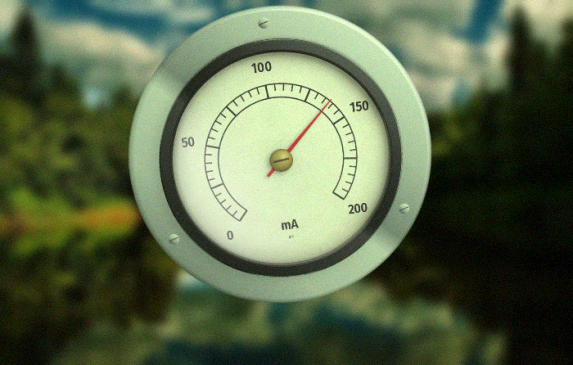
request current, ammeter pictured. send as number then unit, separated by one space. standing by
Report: 137.5 mA
